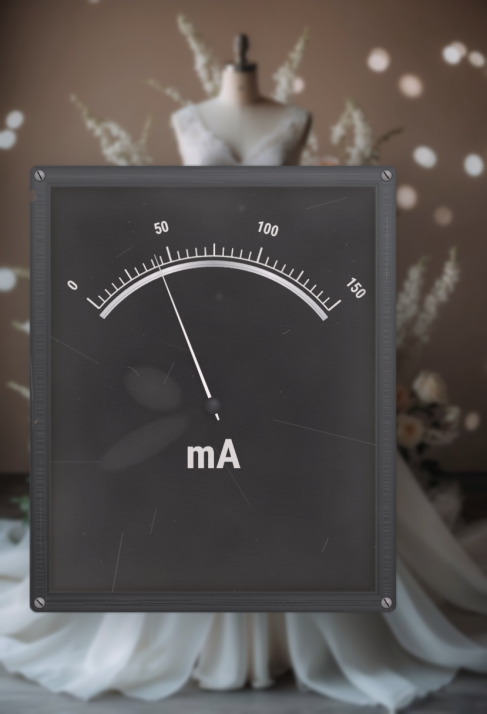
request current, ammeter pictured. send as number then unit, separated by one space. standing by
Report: 42.5 mA
